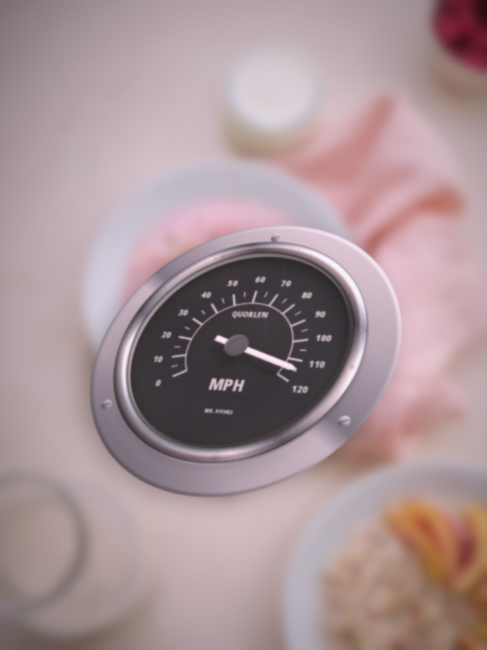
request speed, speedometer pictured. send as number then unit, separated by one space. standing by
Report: 115 mph
